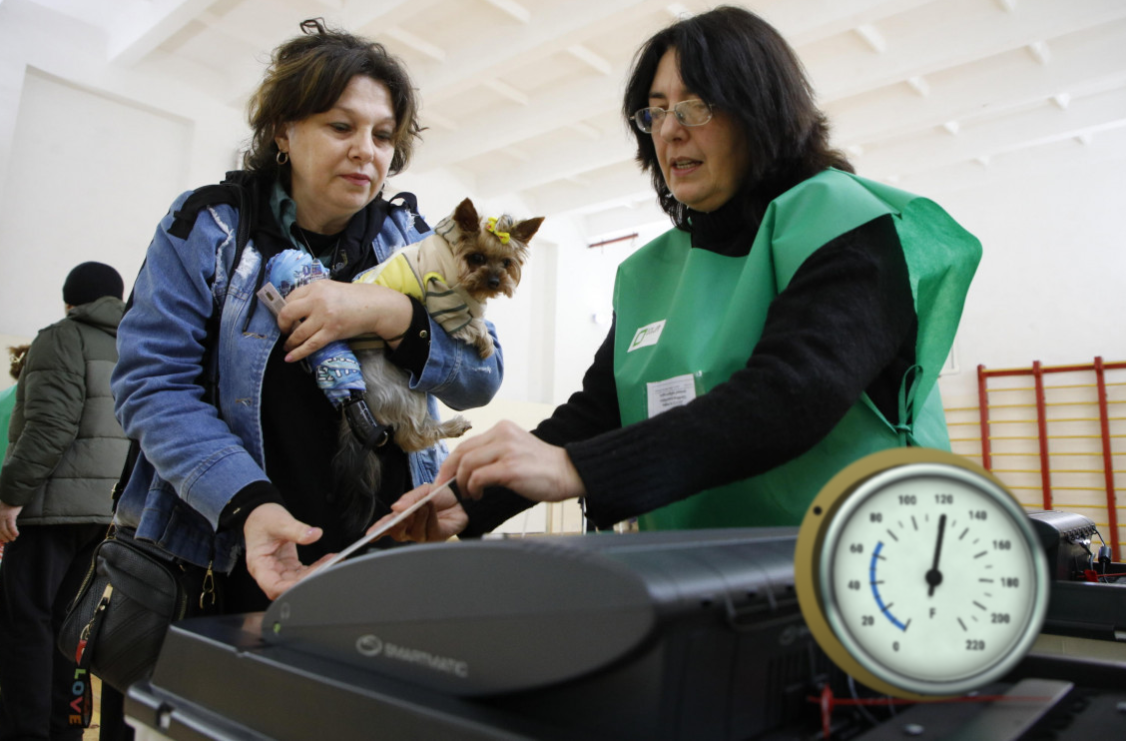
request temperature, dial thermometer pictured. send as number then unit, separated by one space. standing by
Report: 120 °F
